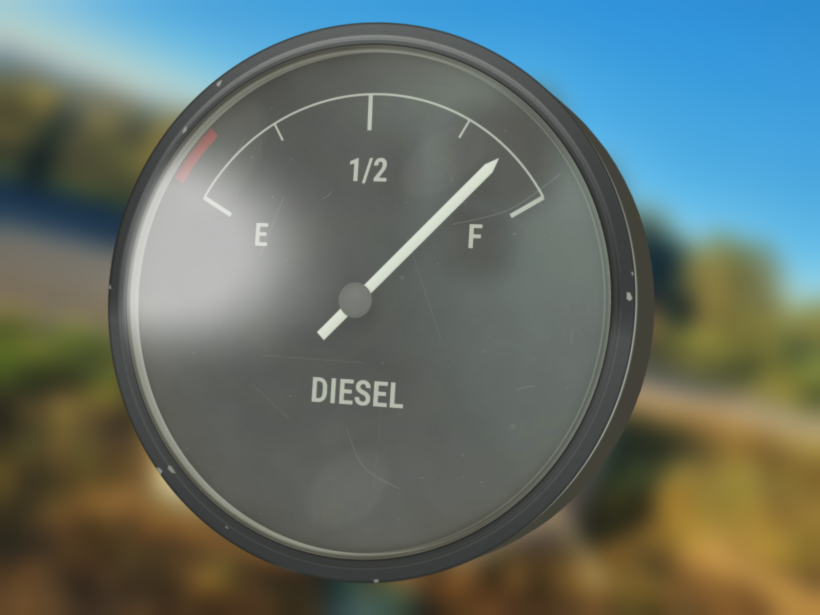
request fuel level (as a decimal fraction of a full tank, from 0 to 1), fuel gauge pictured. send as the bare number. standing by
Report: 0.875
